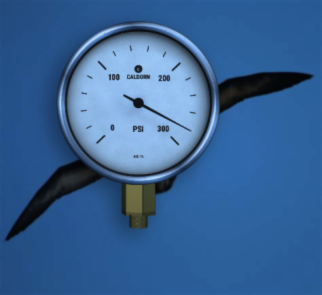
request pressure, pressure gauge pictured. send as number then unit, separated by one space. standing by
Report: 280 psi
